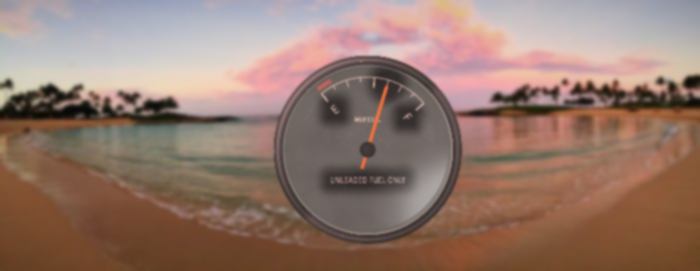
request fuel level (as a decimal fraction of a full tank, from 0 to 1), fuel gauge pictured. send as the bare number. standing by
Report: 0.625
